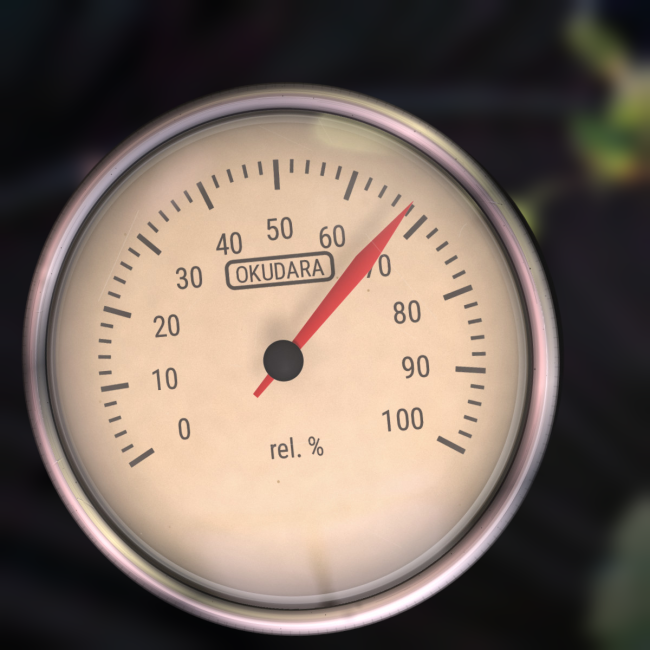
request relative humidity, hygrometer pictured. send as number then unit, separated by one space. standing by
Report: 68 %
